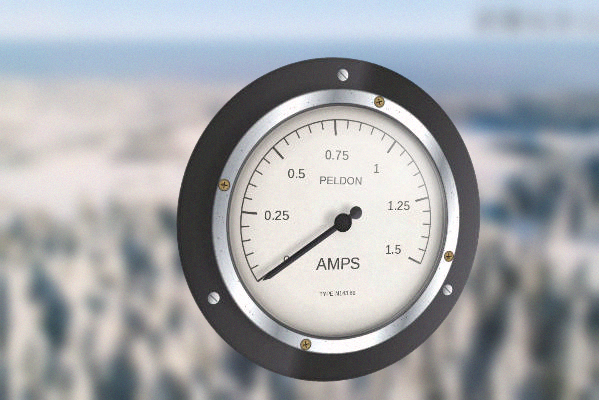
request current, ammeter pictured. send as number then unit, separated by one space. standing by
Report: 0 A
